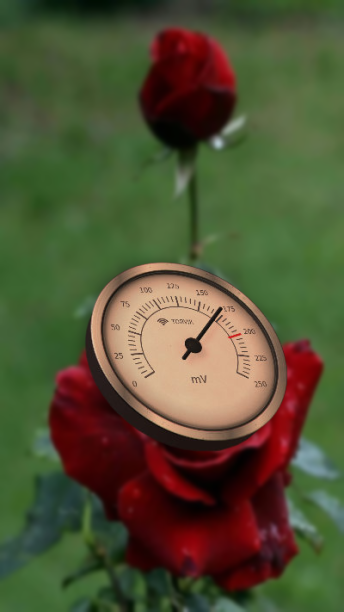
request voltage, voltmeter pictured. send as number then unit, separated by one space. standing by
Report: 170 mV
